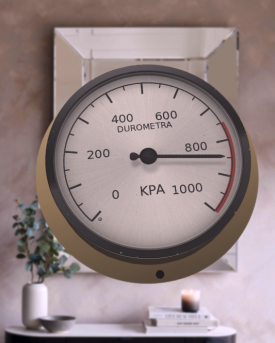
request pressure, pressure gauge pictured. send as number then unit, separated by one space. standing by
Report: 850 kPa
